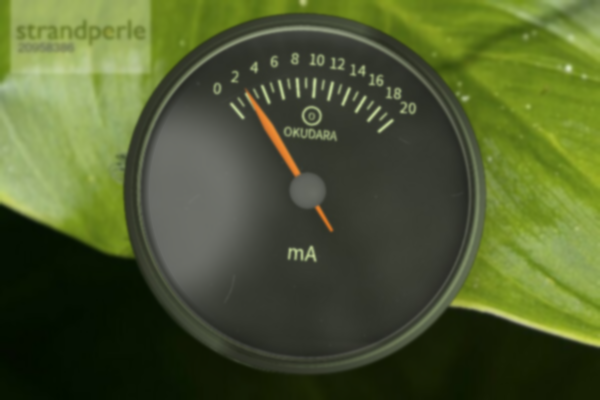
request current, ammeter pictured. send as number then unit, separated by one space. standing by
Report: 2 mA
